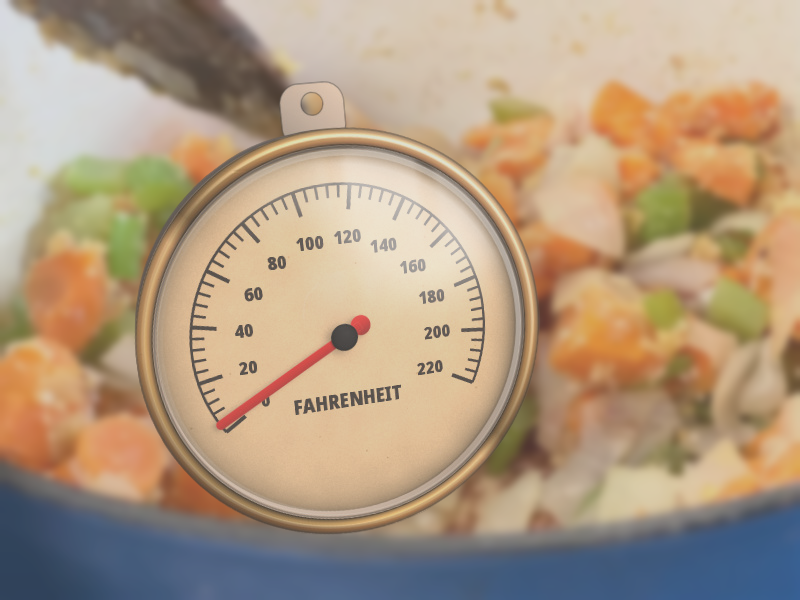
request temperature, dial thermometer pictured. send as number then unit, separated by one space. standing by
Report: 4 °F
